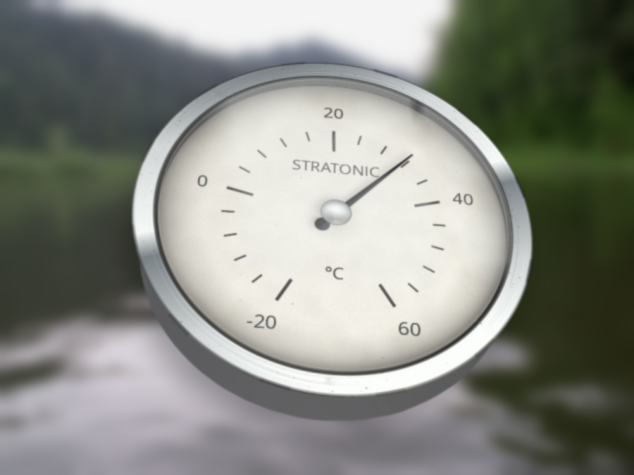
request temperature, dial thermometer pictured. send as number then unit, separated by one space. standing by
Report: 32 °C
